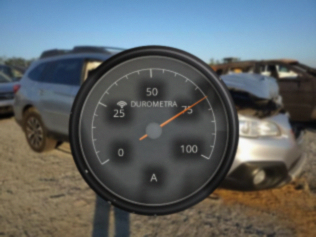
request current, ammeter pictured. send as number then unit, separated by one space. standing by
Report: 75 A
